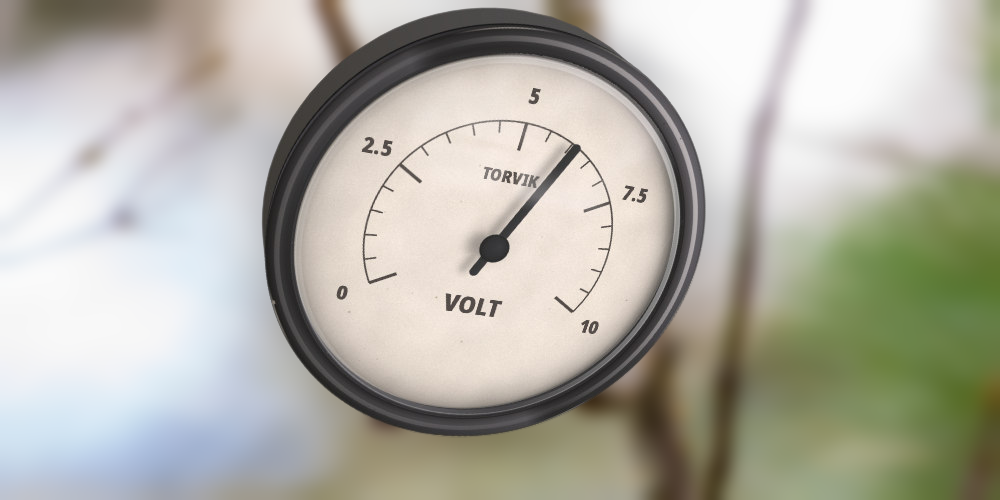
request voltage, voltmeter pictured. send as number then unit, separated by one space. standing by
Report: 6 V
